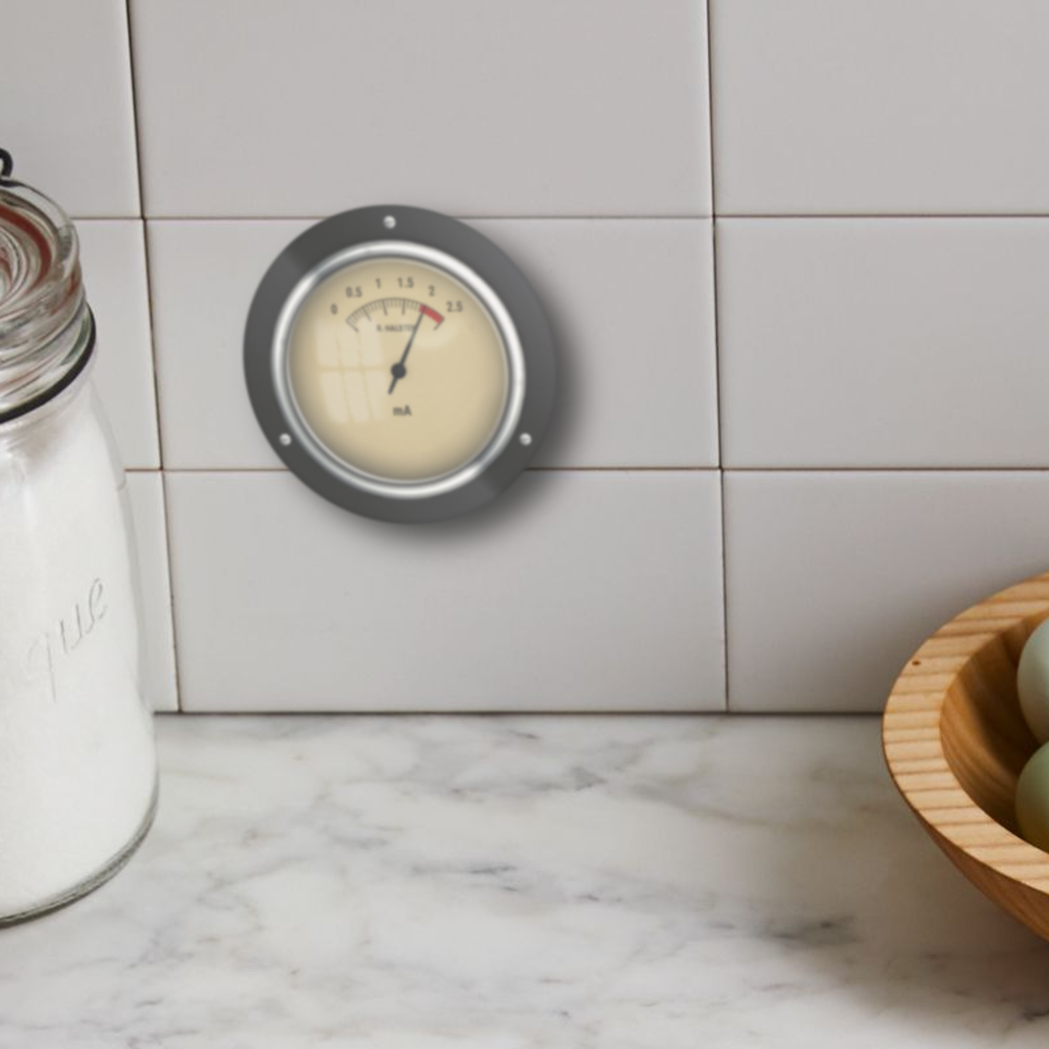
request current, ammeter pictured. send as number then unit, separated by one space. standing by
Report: 2 mA
